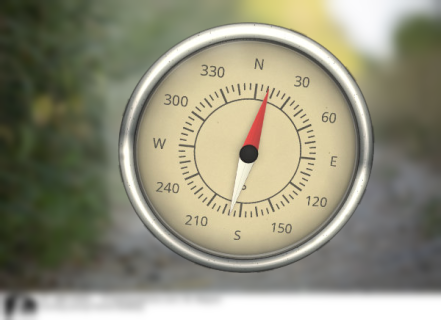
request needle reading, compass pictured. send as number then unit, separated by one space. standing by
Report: 10 °
